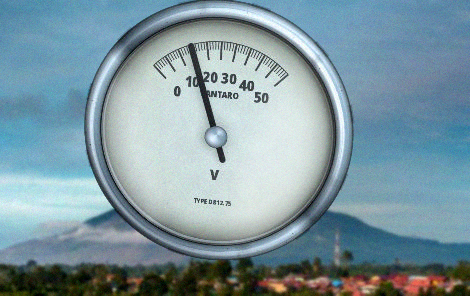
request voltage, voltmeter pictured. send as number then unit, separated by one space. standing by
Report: 15 V
